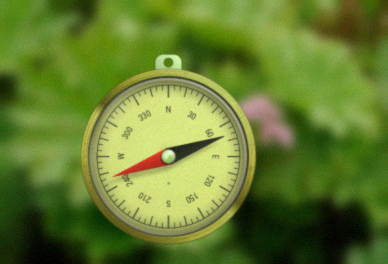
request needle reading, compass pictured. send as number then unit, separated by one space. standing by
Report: 250 °
